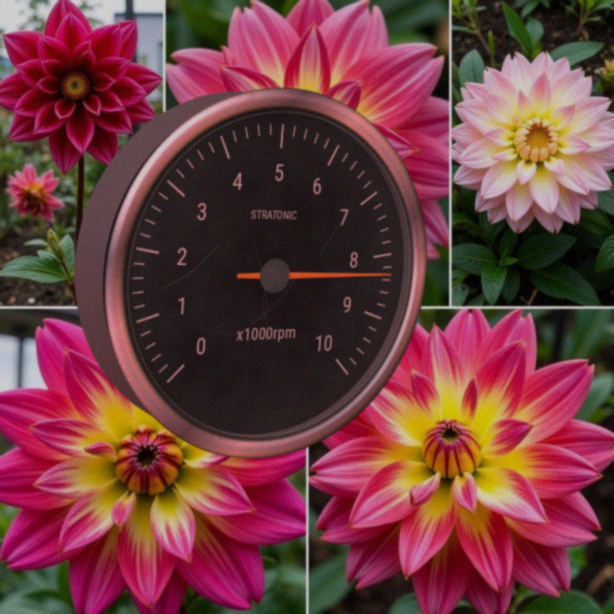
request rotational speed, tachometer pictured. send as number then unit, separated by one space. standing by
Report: 8300 rpm
